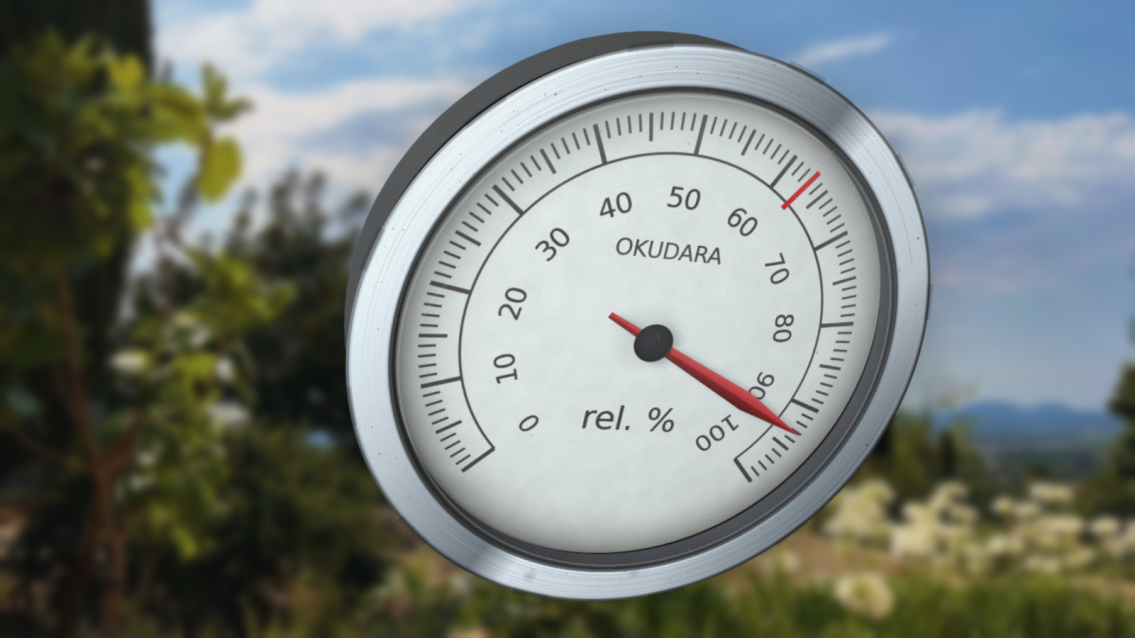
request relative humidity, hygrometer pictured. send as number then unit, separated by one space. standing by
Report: 93 %
